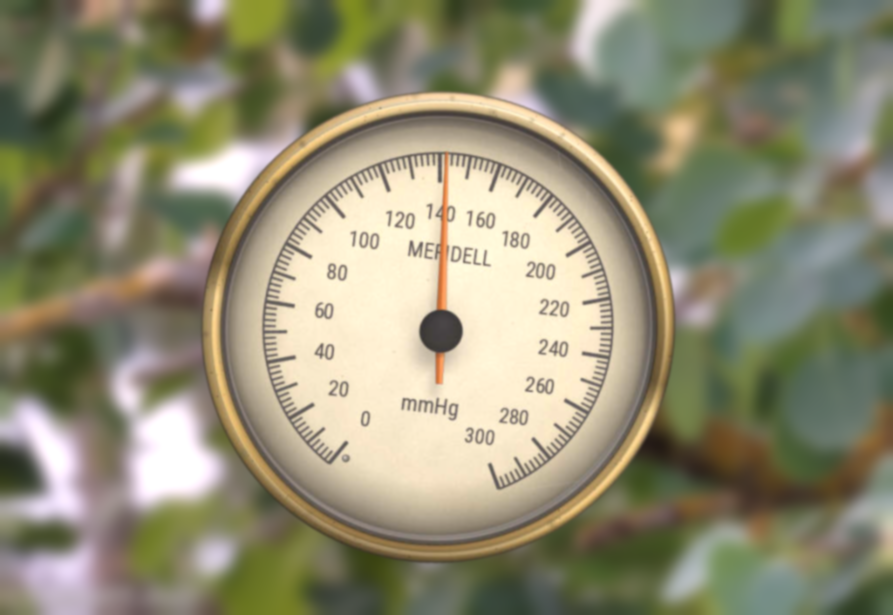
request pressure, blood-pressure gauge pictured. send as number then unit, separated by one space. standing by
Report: 142 mmHg
